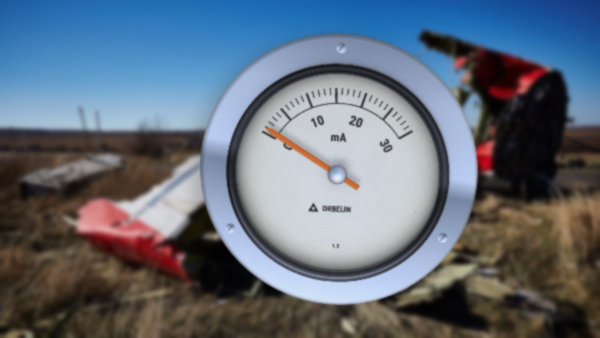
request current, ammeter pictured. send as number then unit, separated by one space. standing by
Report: 1 mA
